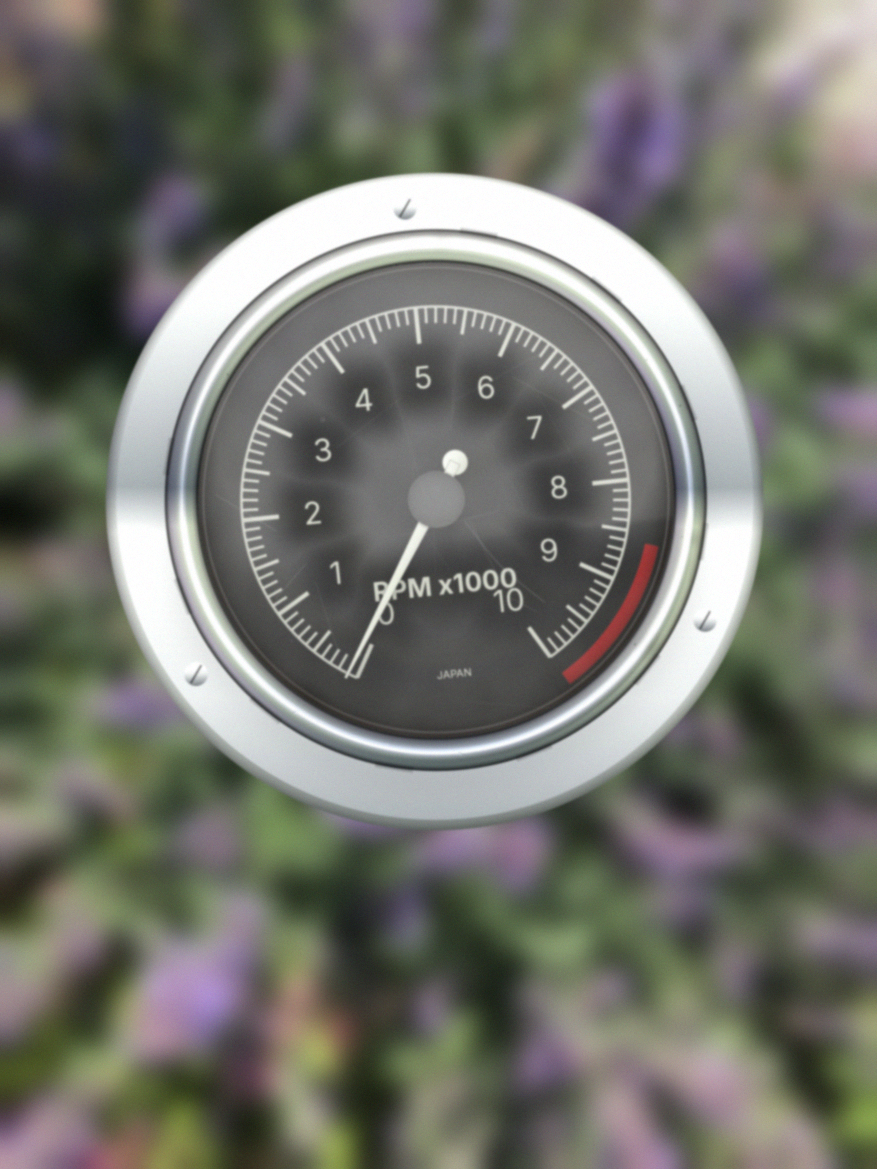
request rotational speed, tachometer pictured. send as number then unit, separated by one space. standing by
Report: 100 rpm
